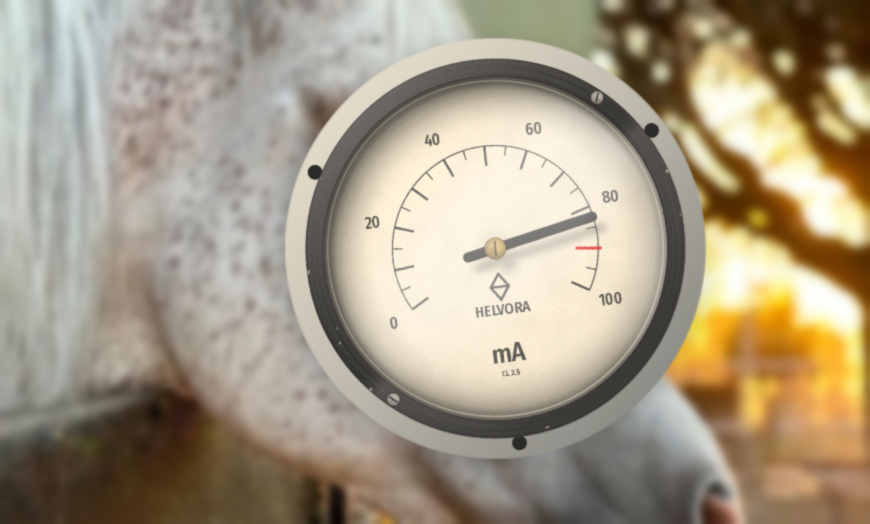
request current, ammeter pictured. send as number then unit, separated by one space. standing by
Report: 82.5 mA
